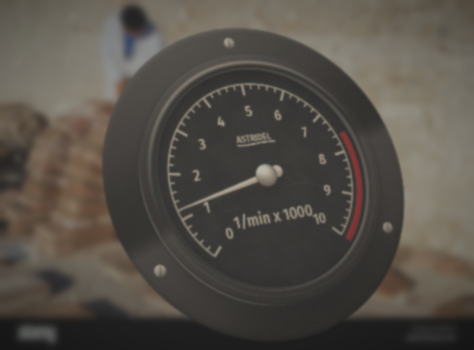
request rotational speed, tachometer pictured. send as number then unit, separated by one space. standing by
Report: 1200 rpm
